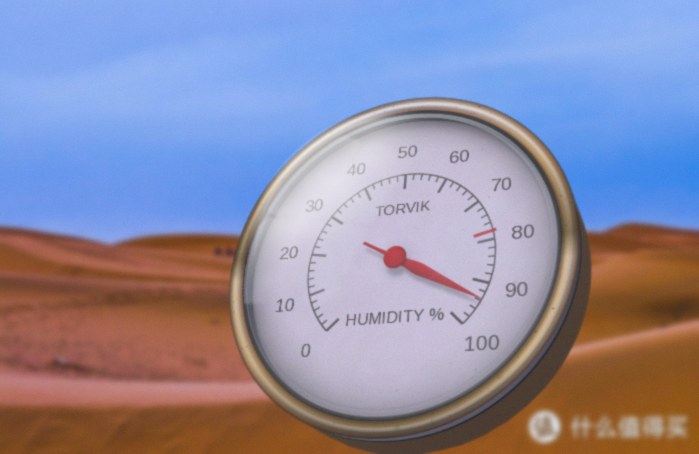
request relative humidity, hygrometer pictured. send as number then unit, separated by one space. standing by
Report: 94 %
